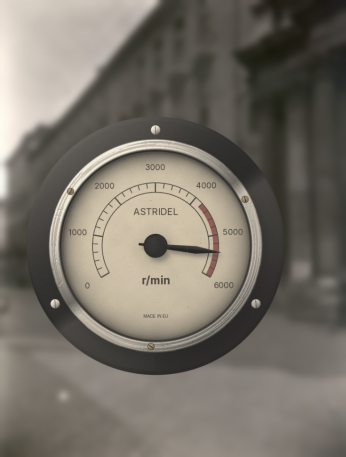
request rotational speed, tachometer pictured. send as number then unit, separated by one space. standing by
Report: 5400 rpm
